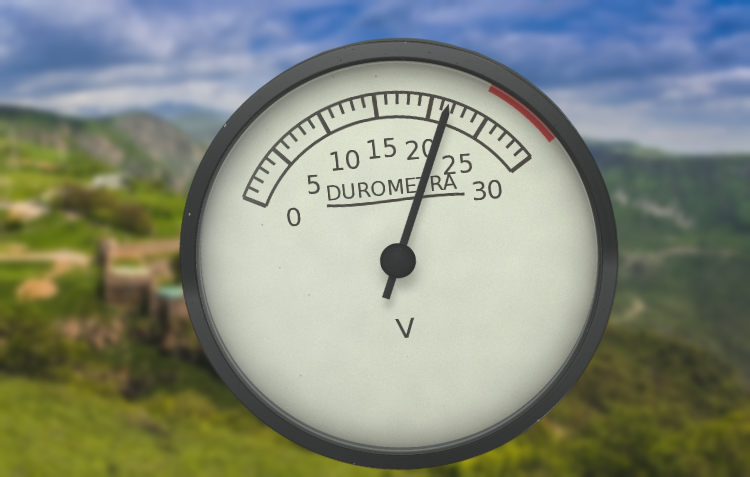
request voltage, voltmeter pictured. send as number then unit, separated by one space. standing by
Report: 21.5 V
